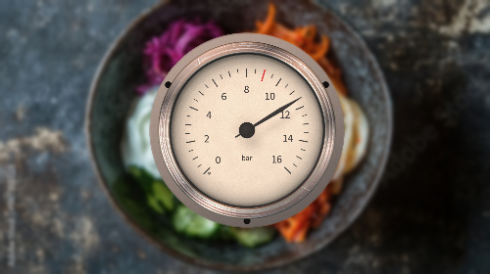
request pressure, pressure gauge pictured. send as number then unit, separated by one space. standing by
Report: 11.5 bar
